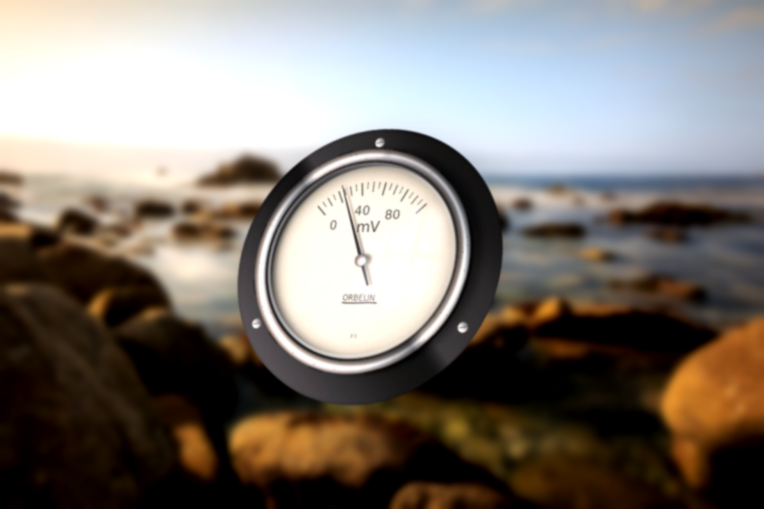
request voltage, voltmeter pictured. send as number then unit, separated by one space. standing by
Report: 25 mV
